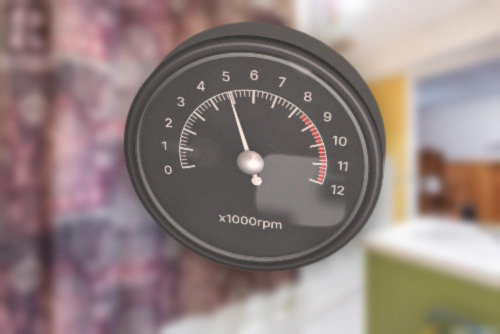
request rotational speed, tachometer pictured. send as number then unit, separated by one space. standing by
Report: 5000 rpm
